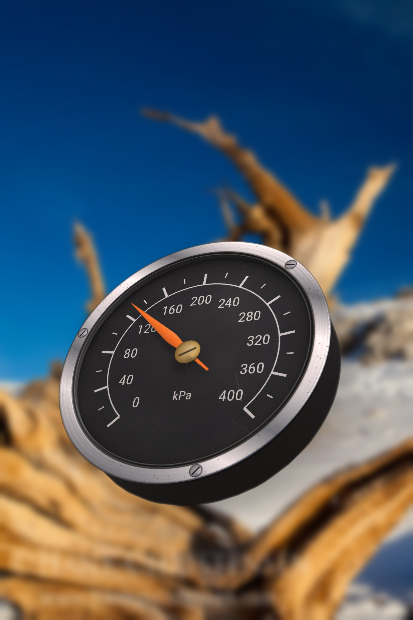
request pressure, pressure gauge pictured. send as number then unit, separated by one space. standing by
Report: 130 kPa
